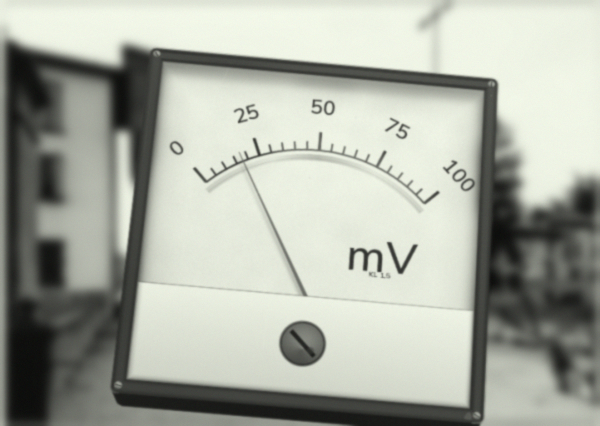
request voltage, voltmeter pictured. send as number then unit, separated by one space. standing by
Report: 17.5 mV
